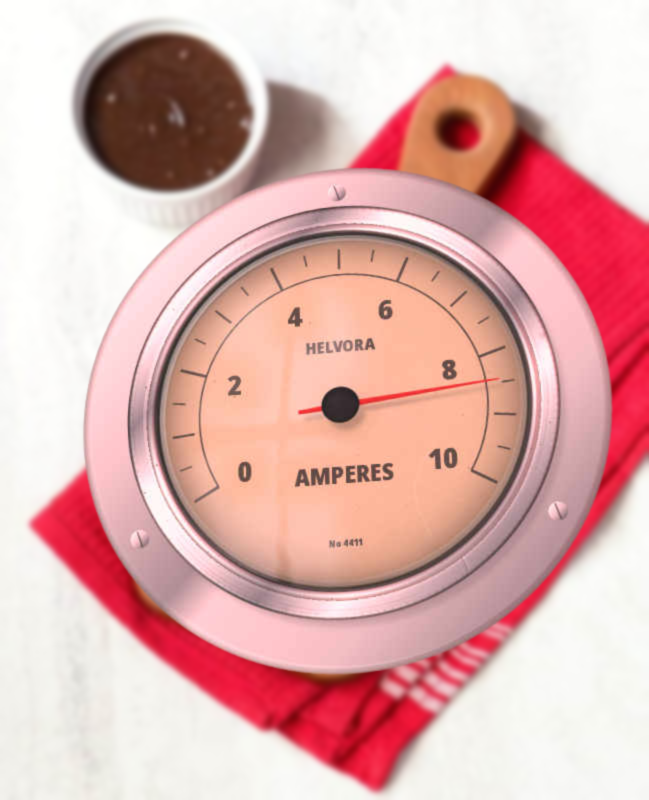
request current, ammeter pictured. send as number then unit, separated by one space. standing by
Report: 8.5 A
